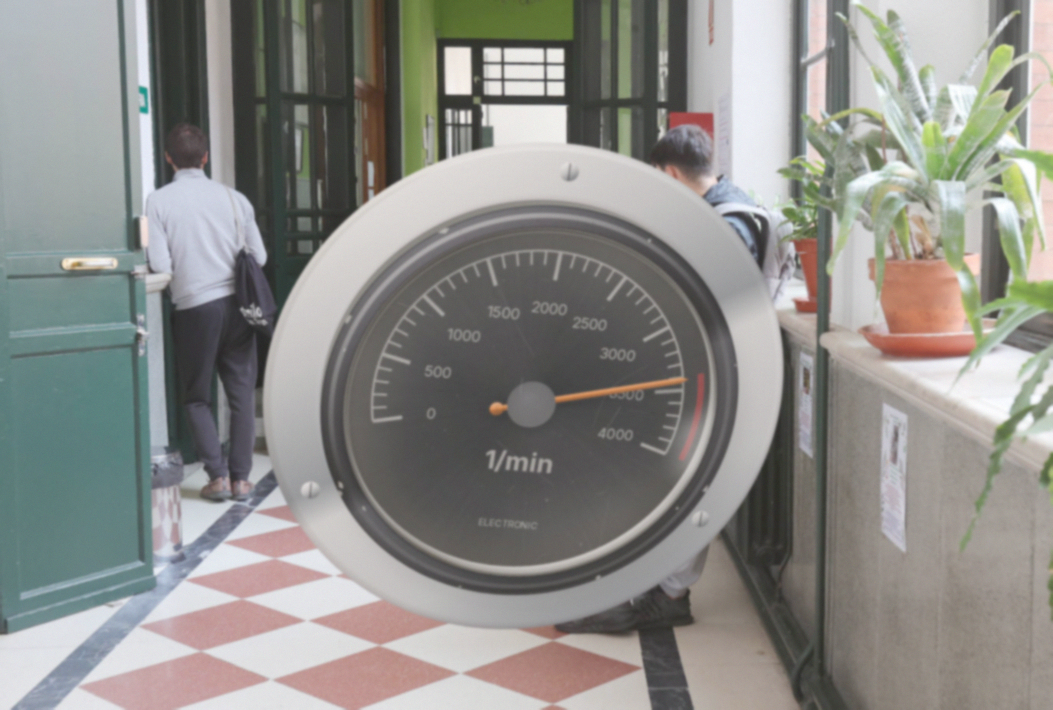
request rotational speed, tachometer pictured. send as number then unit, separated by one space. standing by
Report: 3400 rpm
